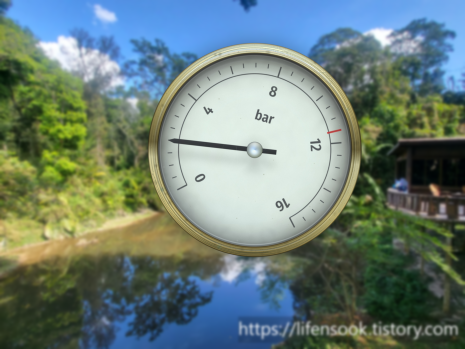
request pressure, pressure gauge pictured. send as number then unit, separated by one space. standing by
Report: 2 bar
